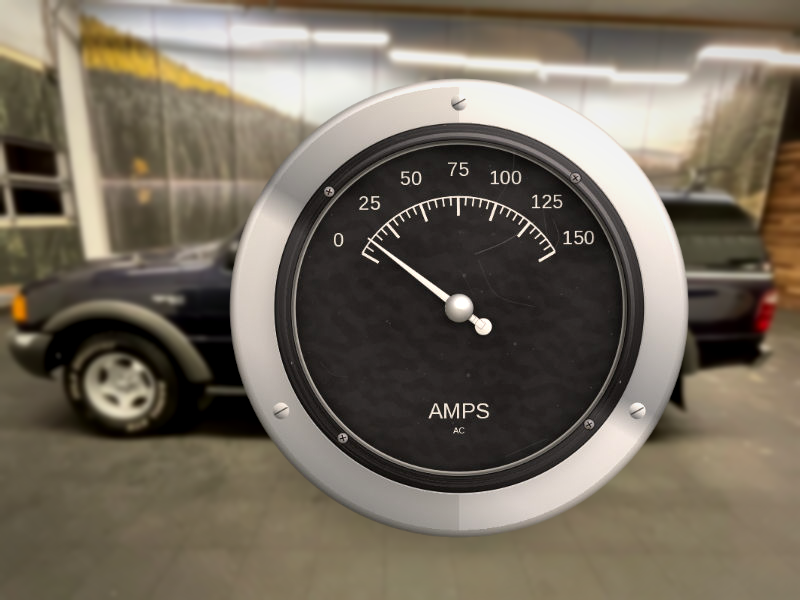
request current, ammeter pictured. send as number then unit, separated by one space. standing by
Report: 10 A
